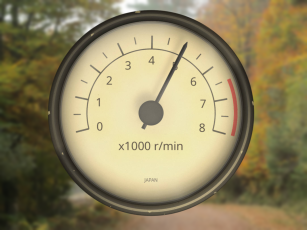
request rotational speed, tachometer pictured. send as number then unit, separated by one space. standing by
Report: 5000 rpm
